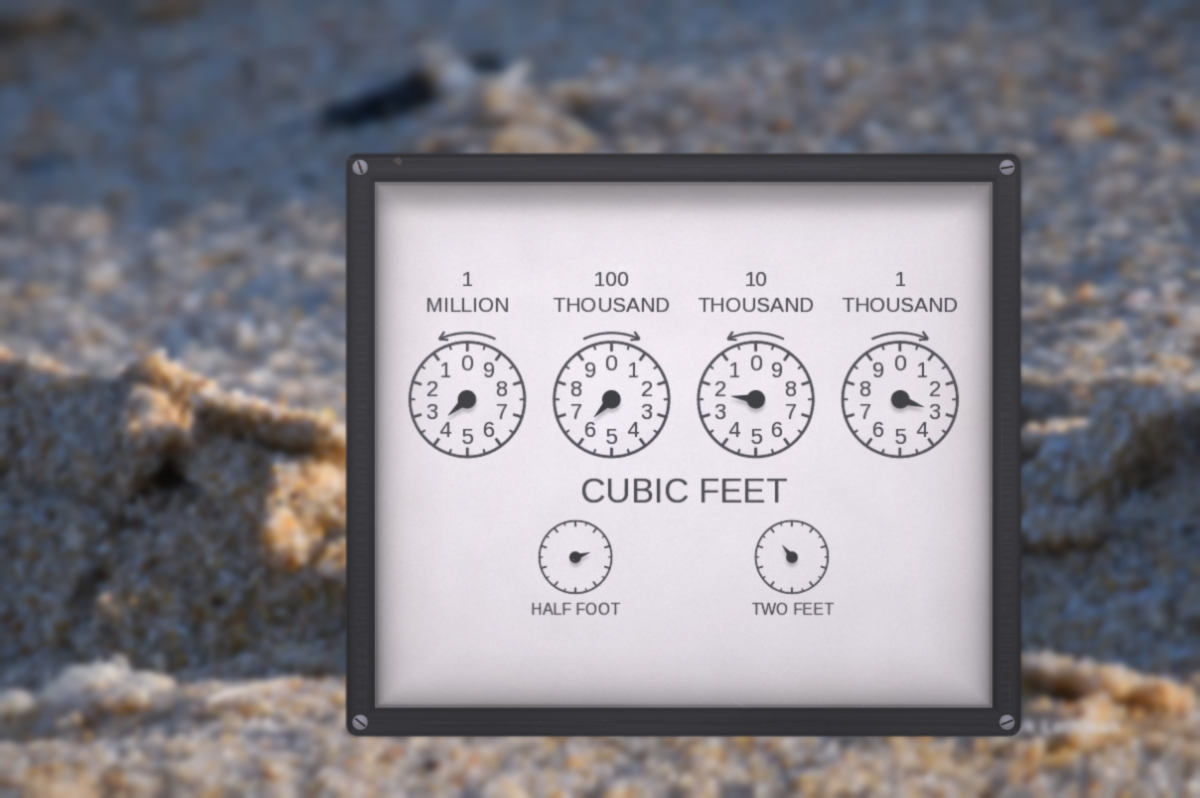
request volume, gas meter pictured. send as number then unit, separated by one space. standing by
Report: 362300 ft³
